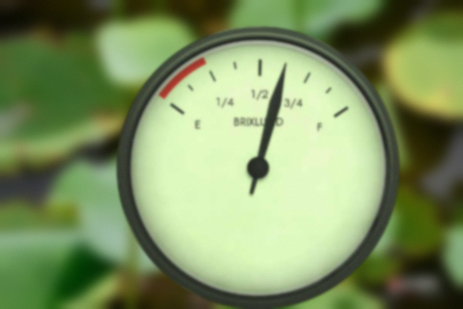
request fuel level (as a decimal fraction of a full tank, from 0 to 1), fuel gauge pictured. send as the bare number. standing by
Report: 0.625
